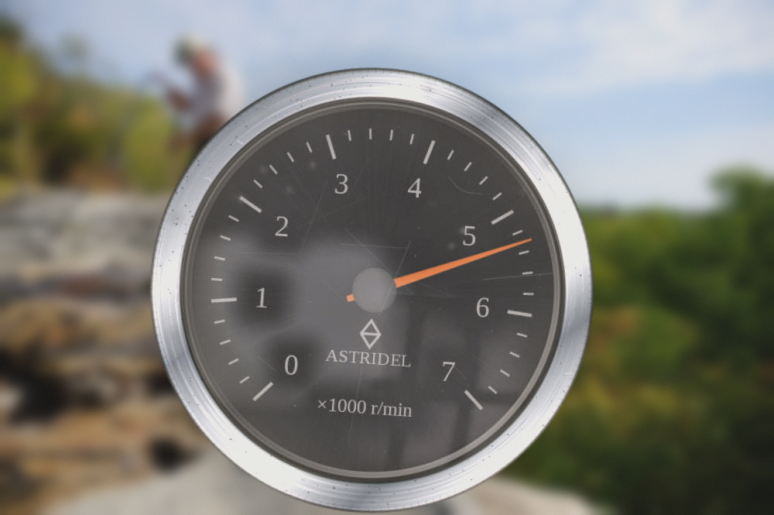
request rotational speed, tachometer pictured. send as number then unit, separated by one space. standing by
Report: 5300 rpm
